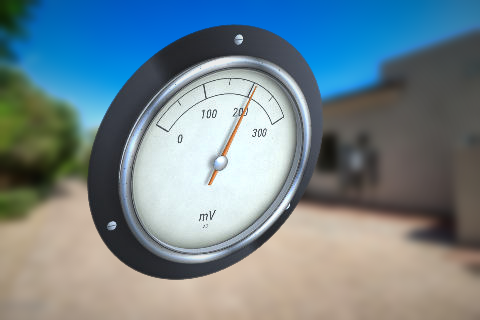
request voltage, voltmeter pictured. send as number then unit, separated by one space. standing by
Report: 200 mV
